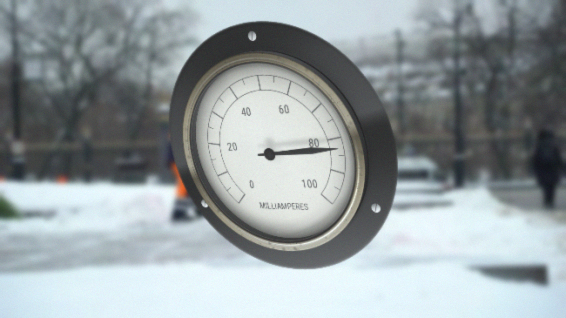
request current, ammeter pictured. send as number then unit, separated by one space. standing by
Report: 82.5 mA
